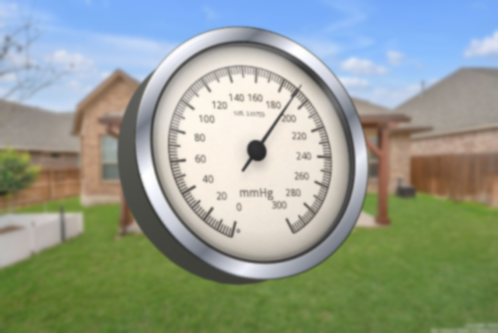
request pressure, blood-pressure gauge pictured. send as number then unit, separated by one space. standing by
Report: 190 mmHg
